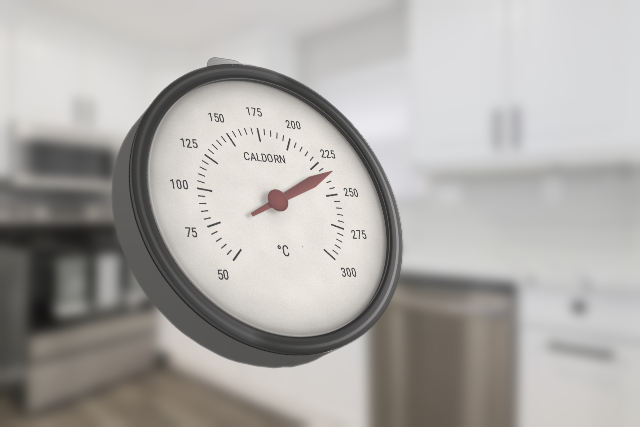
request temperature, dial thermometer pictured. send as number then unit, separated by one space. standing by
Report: 235 °C
